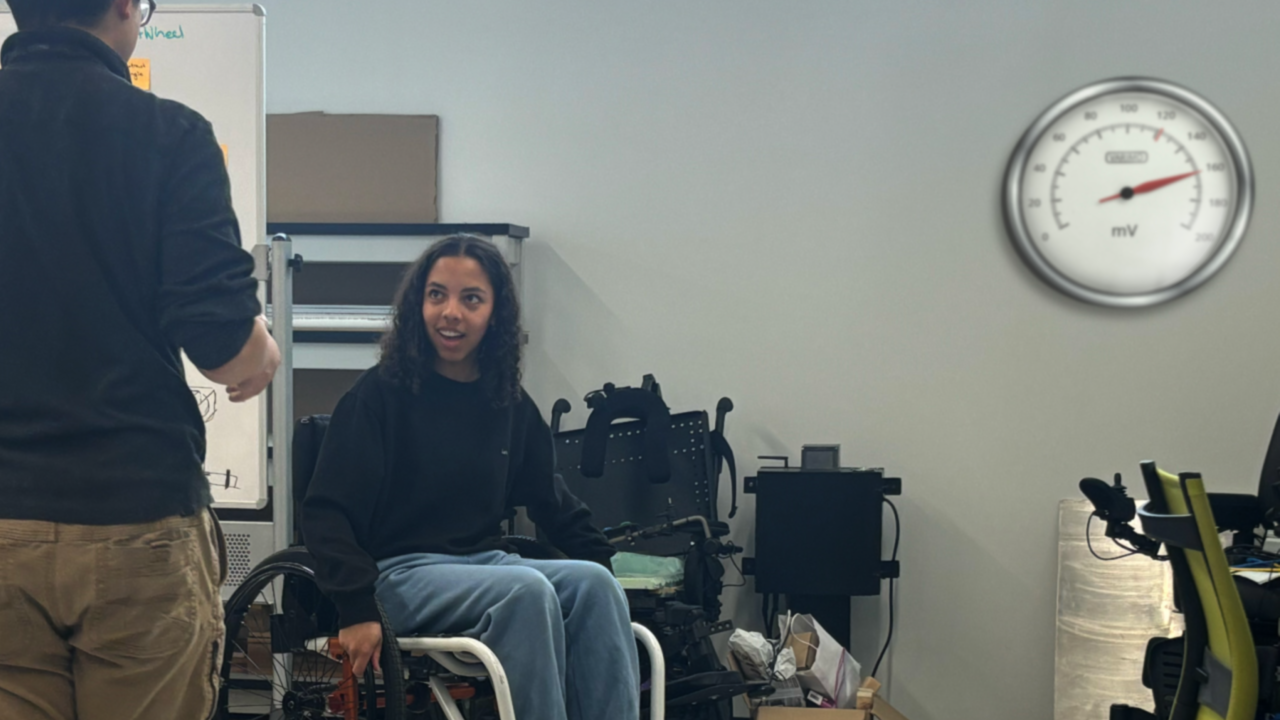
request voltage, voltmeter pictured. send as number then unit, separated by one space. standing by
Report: 160 mV
